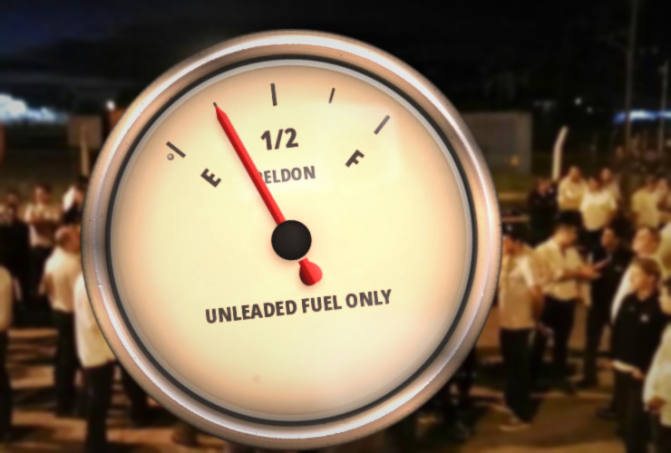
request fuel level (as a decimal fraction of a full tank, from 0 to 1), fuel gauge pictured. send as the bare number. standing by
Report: 0.25
